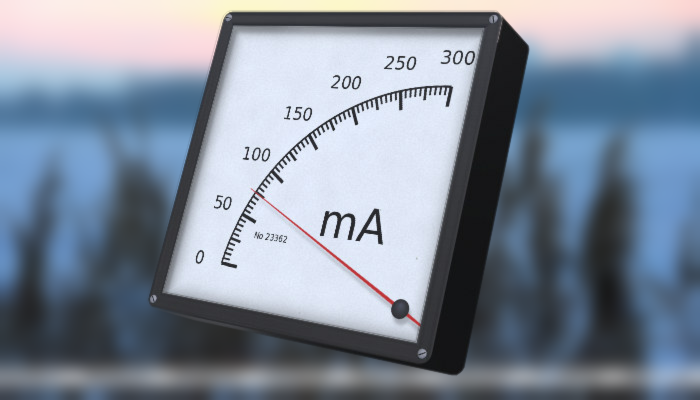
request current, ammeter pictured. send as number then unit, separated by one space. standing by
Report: 75 mA
